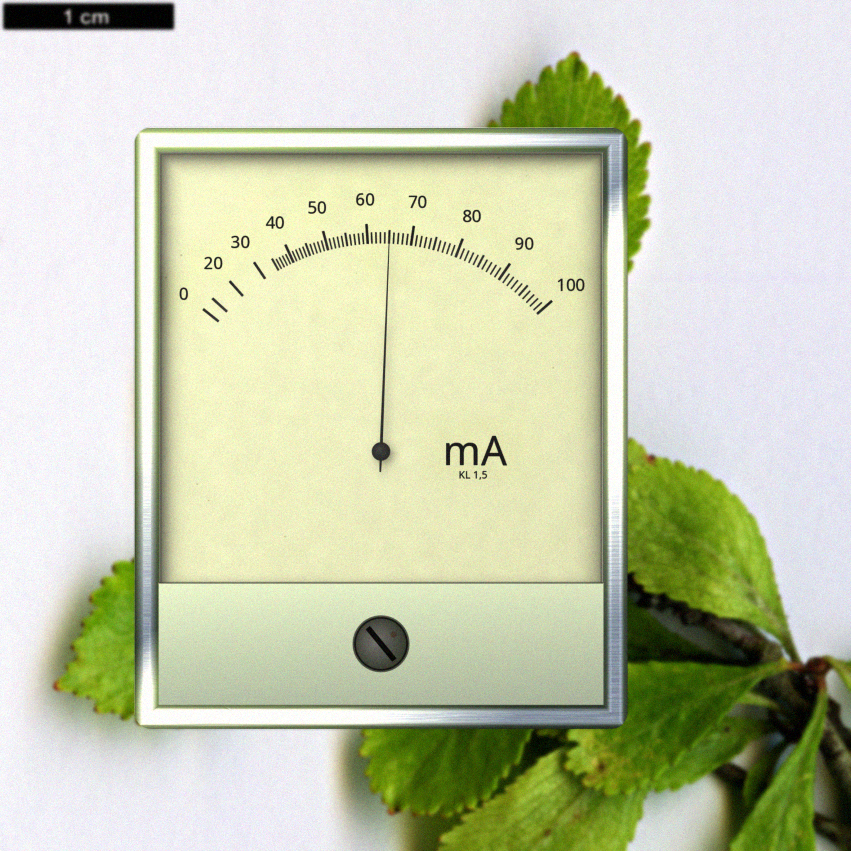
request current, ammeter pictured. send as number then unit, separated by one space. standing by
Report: 65 mA
